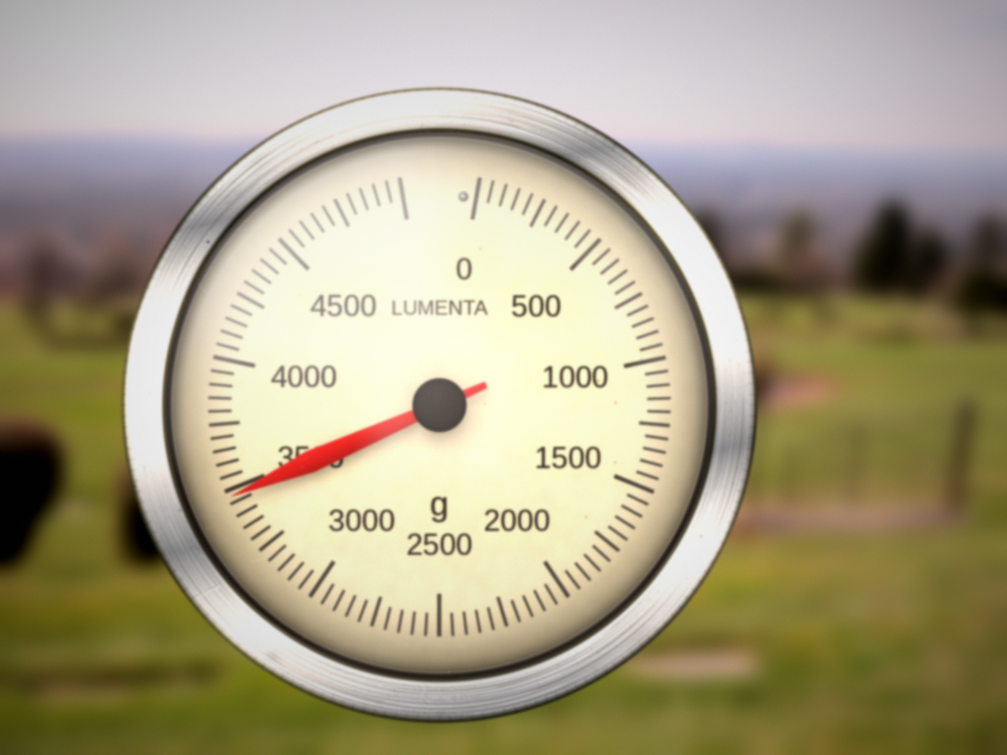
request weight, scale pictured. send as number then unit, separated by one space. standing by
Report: 3475 g
